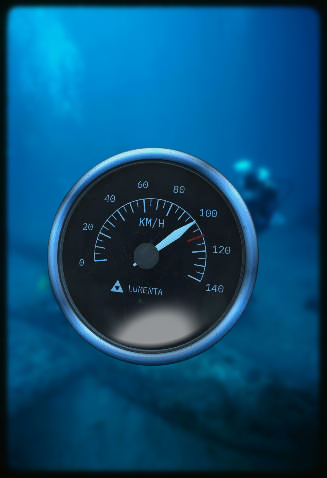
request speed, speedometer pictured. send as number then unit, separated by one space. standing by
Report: 100 km/h
